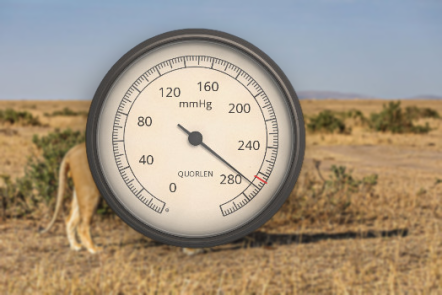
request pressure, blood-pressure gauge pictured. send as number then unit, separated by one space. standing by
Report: 270 mmHg
